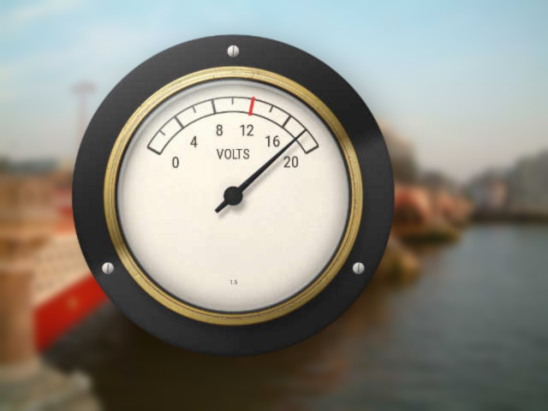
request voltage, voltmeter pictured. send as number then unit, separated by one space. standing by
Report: 18 V
